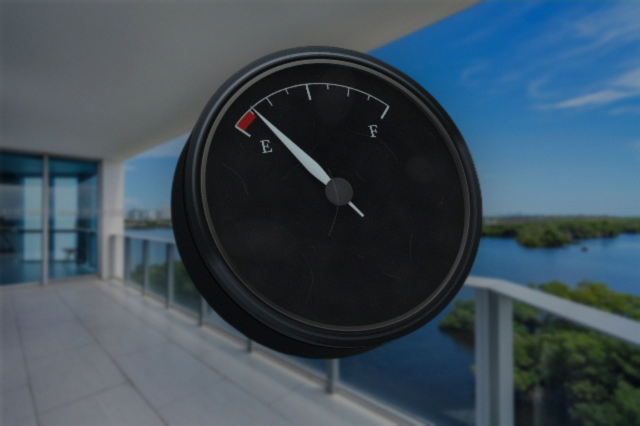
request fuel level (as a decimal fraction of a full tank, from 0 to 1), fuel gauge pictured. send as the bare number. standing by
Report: 0.125
